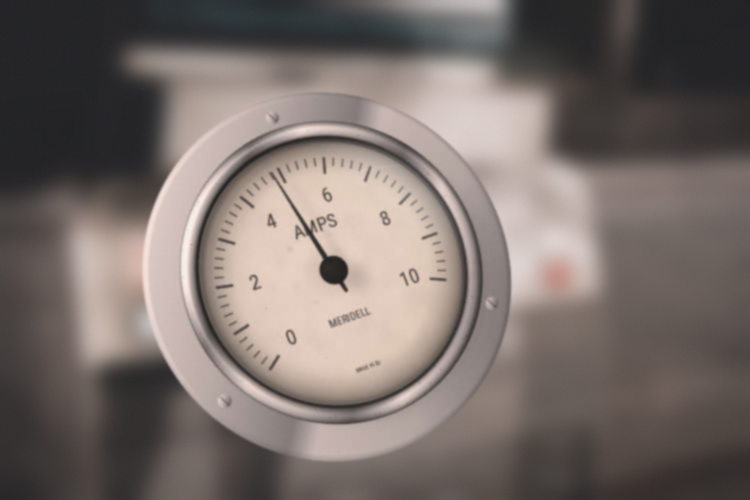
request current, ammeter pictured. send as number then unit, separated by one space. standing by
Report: 4.8 A
